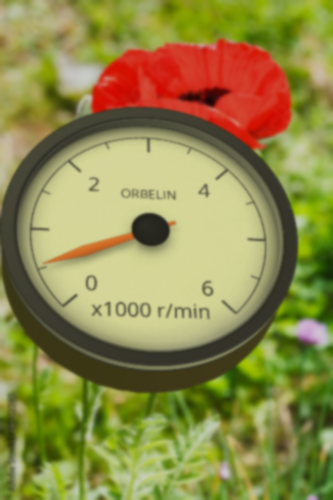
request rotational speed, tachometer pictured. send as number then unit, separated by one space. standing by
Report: 500 rpm
